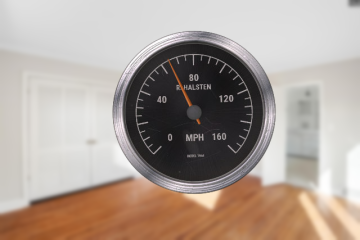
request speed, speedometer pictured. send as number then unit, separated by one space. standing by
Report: 65 mph
